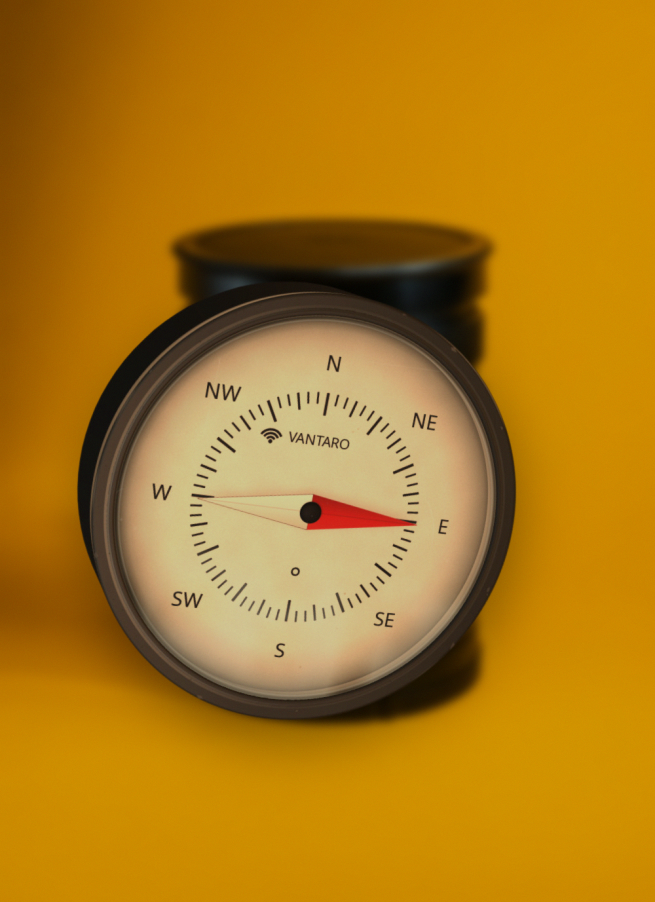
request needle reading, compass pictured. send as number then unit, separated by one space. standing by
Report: 90 °
